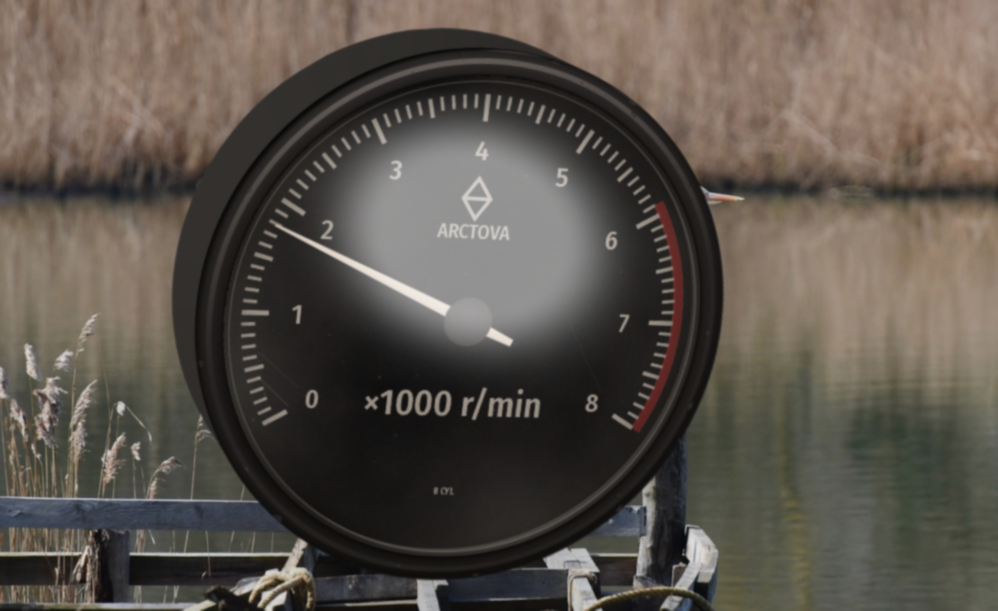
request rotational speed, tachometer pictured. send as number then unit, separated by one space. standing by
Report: 1800 rpm
